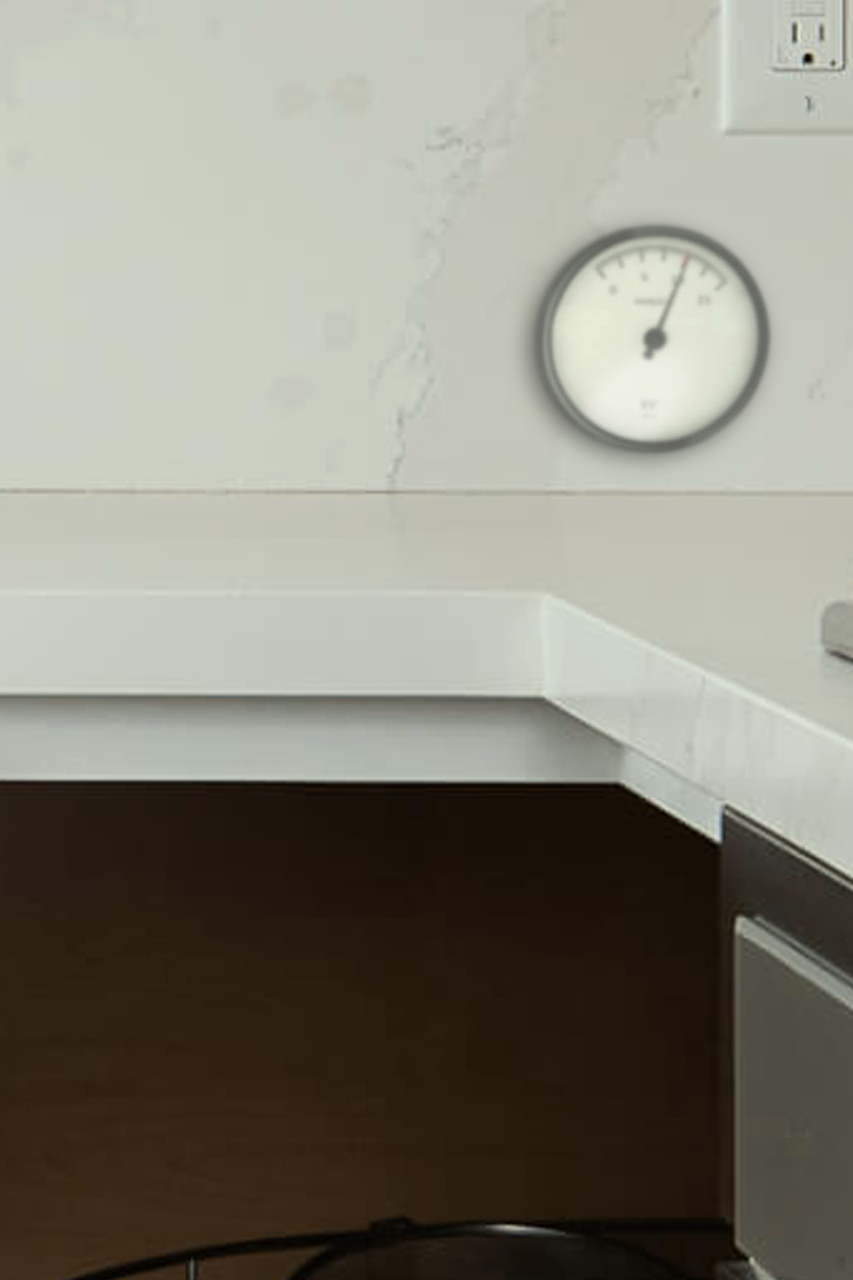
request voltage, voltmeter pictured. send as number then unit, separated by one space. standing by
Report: 10 kV
